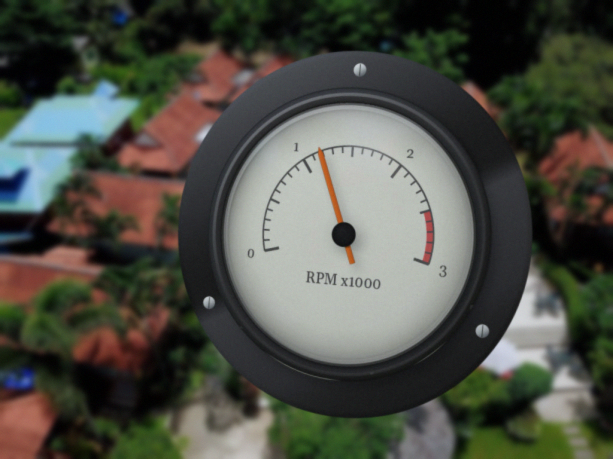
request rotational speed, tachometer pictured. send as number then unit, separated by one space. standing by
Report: 1200 rpm
